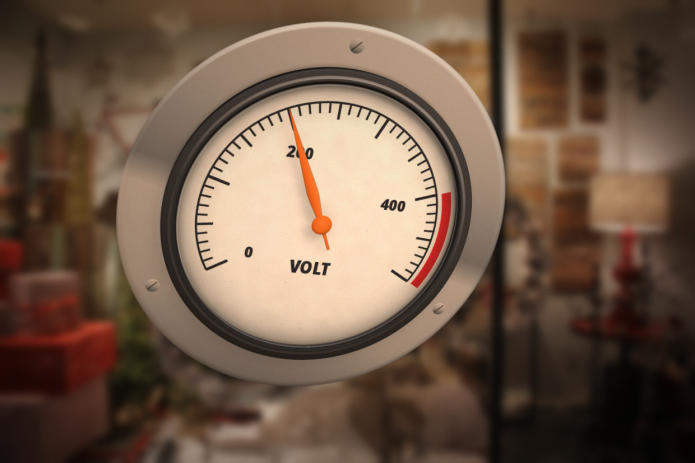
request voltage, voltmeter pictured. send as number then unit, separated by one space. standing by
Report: 200 V
